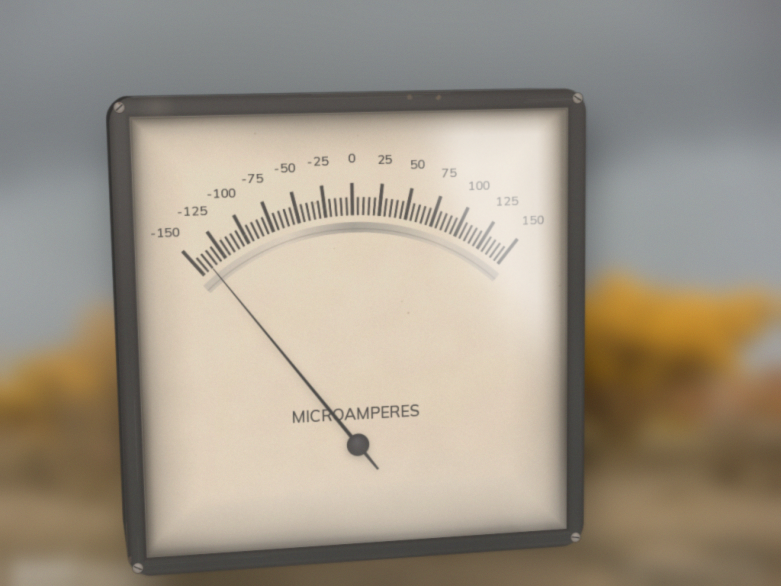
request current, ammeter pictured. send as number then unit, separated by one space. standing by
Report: -140 µA
